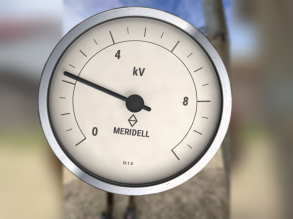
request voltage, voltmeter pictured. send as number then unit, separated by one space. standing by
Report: 2.25 kV
